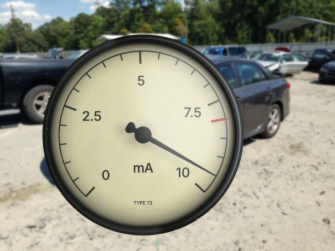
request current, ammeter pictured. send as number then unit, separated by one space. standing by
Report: 9.5 mA
